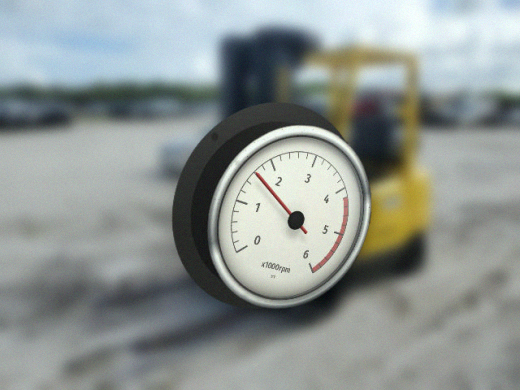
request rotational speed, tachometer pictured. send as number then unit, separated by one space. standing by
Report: 1600 rpm
